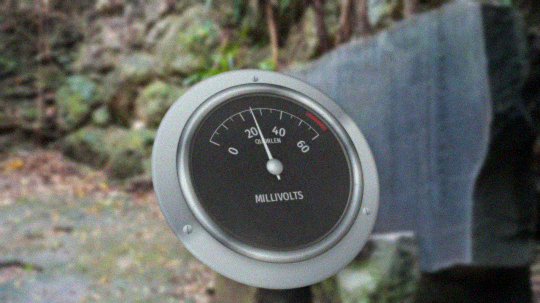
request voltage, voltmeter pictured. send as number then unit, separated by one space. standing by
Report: 25 mV
